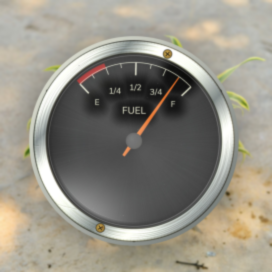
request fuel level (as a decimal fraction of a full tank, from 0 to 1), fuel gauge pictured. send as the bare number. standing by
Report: 0.875
